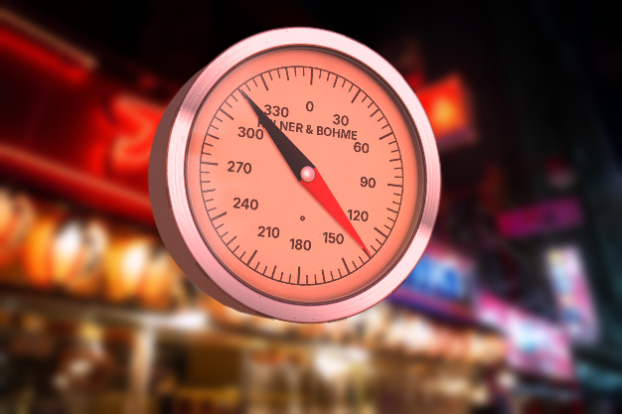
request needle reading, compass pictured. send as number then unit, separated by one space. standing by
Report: 135 °
